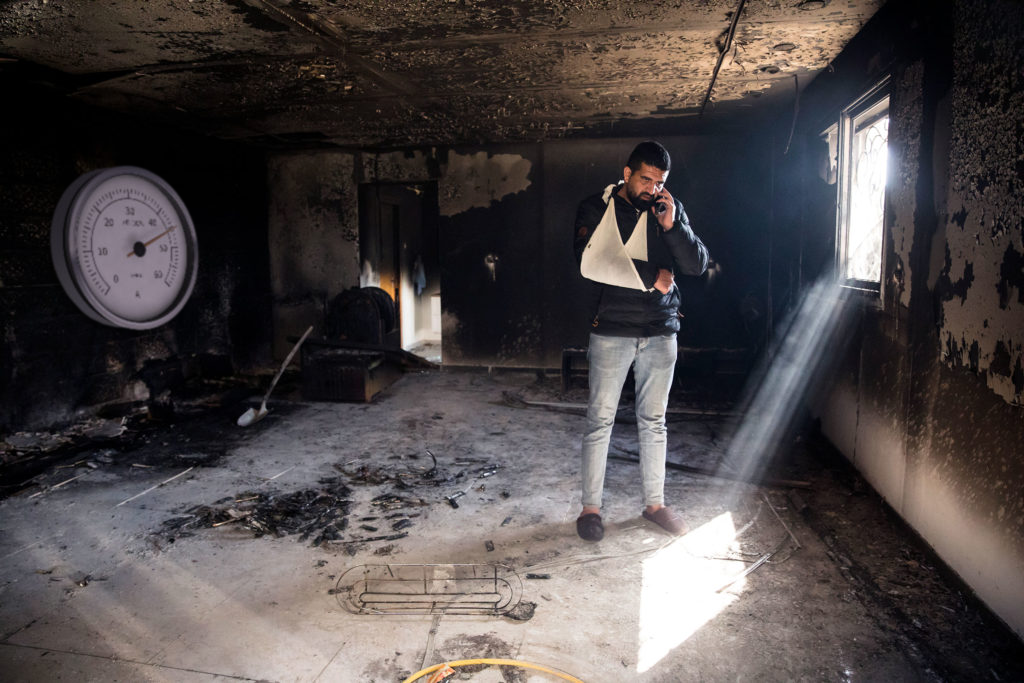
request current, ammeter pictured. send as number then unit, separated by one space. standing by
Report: 45 A
